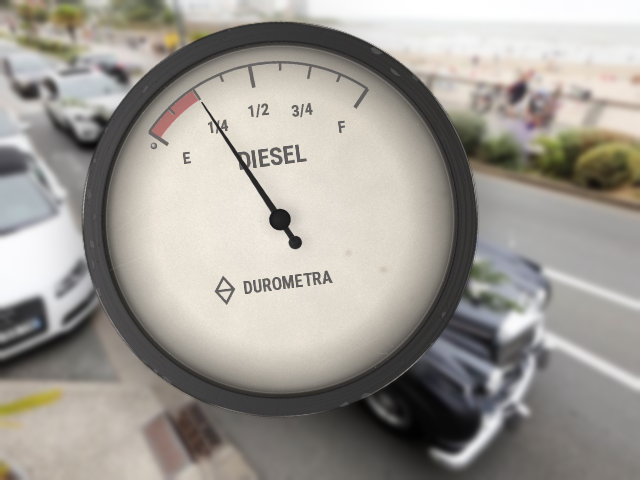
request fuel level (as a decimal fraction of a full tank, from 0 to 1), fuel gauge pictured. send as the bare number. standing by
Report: 0.25
